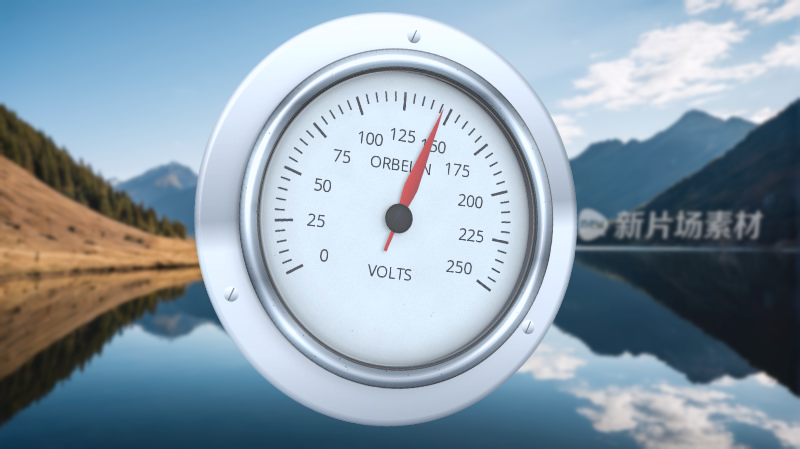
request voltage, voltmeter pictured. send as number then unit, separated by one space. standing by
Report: 145 V
